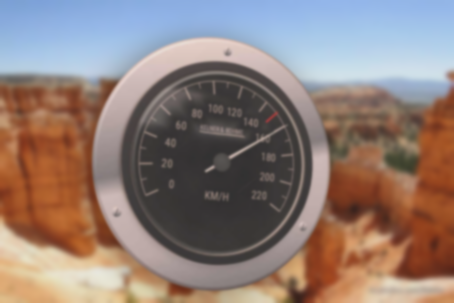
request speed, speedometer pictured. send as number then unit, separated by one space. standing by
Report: 160 km/h
